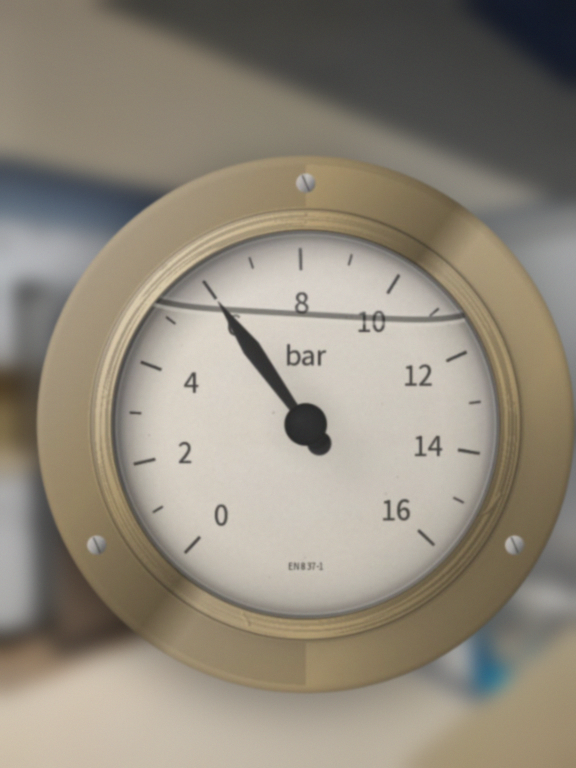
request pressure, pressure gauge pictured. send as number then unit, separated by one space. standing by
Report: 6 bar
